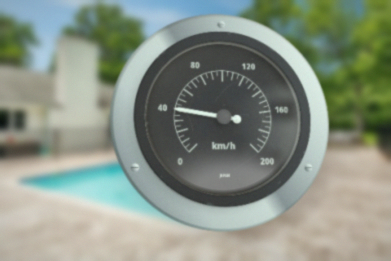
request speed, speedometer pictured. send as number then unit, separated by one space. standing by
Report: 40 km/h
